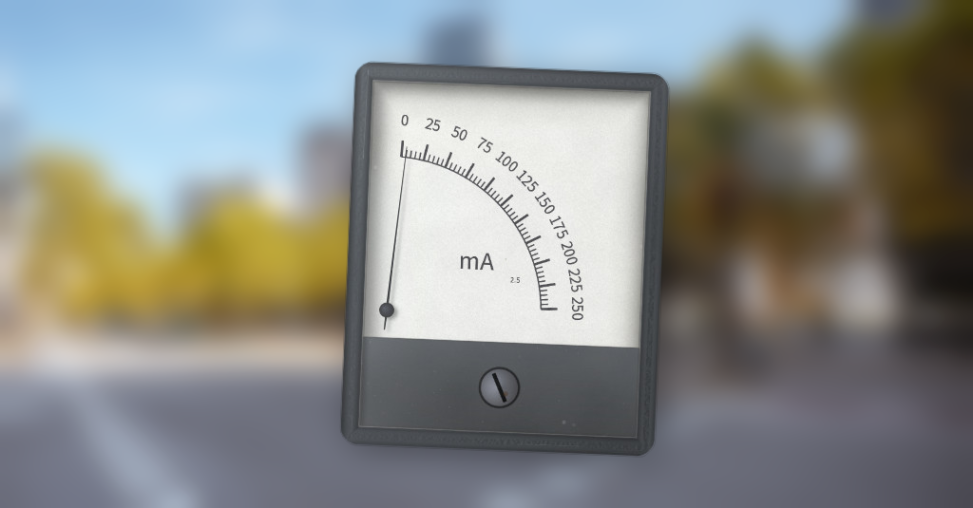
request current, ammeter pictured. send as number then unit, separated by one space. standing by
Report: 5 mA
